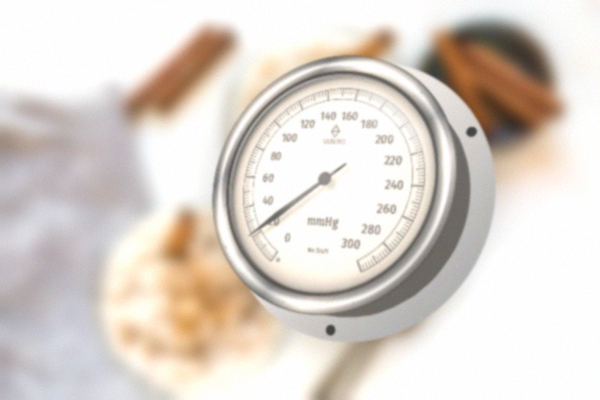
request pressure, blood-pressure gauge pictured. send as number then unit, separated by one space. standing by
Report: 20 mmHg
